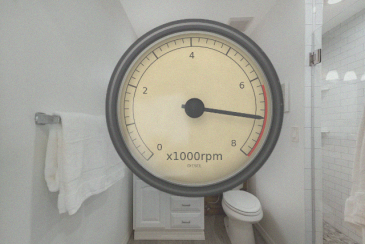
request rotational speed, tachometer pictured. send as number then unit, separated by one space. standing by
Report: 7000 rpm
